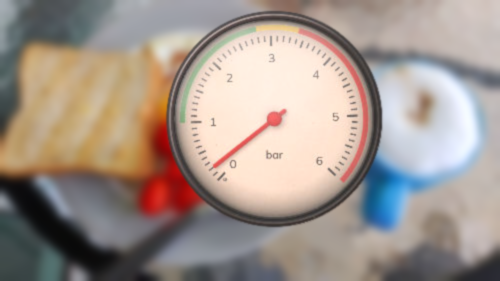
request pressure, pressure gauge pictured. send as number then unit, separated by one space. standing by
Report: 0.2 bar
